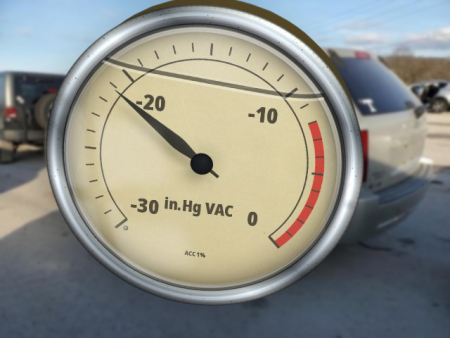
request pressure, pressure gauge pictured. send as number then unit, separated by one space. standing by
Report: -21 inHg
